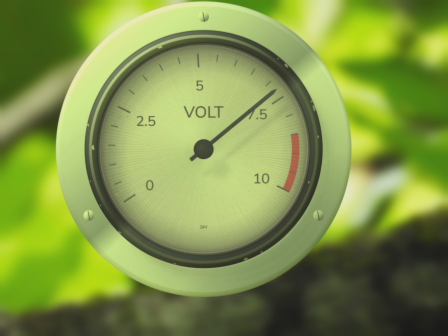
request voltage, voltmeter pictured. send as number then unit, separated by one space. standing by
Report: 7.25 V
